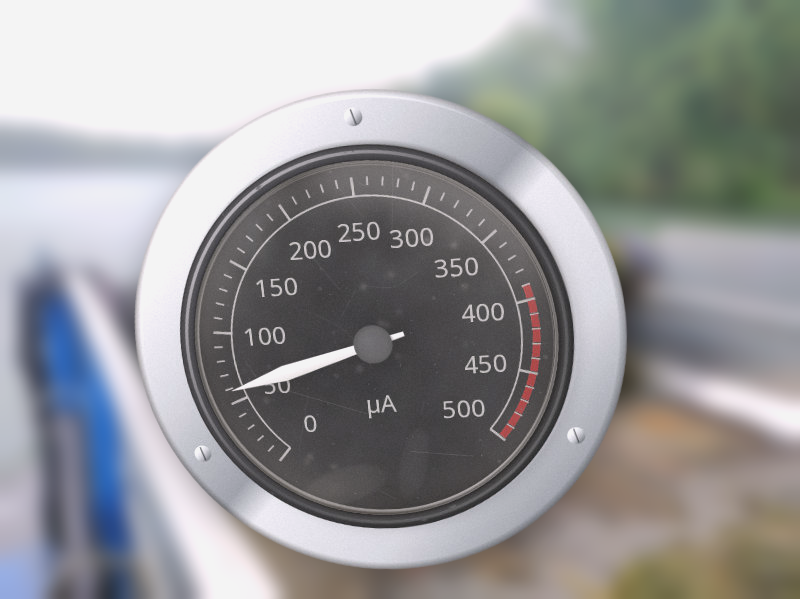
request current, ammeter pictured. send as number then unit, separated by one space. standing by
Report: 60 µA
